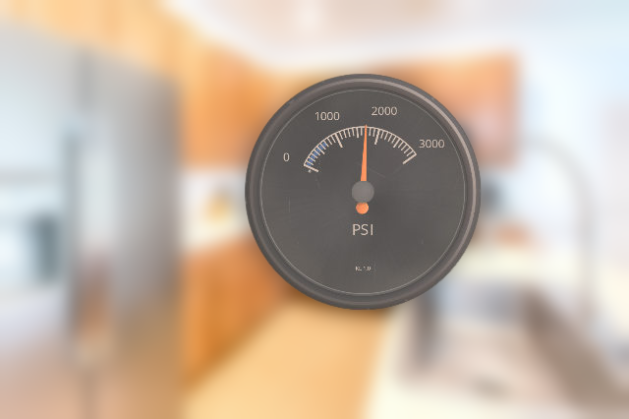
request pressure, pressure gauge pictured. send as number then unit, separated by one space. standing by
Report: 1700 psi
